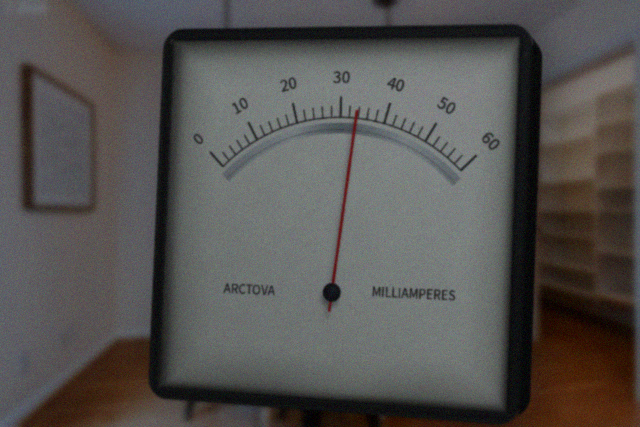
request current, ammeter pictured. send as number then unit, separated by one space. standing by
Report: 34 mA
